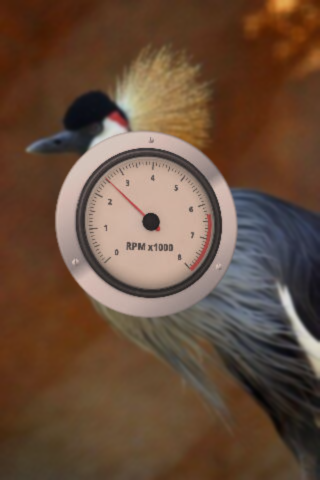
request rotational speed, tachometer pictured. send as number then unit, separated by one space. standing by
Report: 2500 rpm
